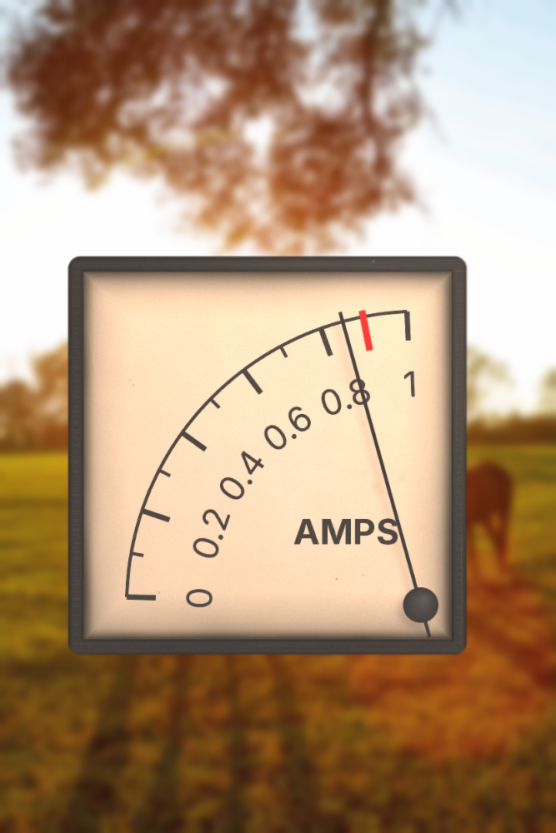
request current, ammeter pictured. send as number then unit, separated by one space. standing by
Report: 0.85 A
